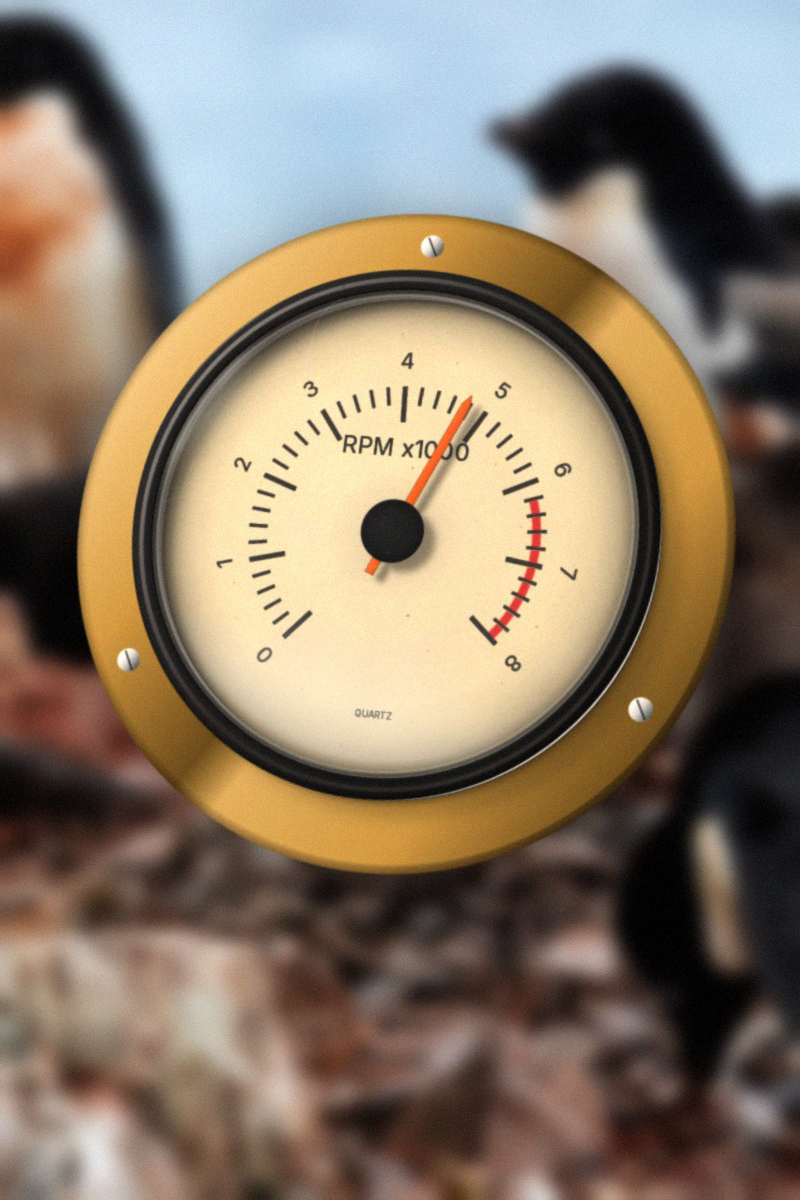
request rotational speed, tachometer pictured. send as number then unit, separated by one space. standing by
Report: 4800 rpm
